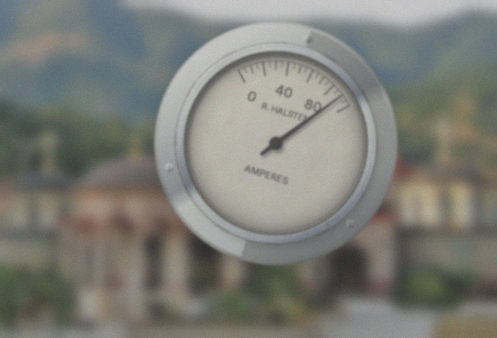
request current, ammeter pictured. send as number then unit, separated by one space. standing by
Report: 90 A
